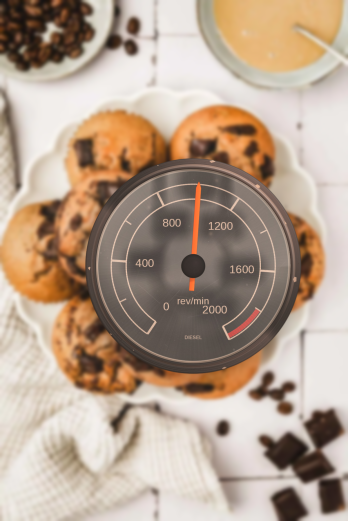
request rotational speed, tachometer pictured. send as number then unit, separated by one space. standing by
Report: 1000 rpm
